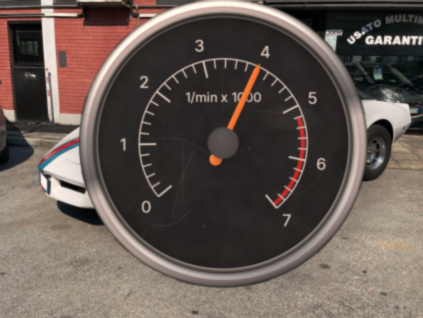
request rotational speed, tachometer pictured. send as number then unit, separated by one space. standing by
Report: 4000 rpm
